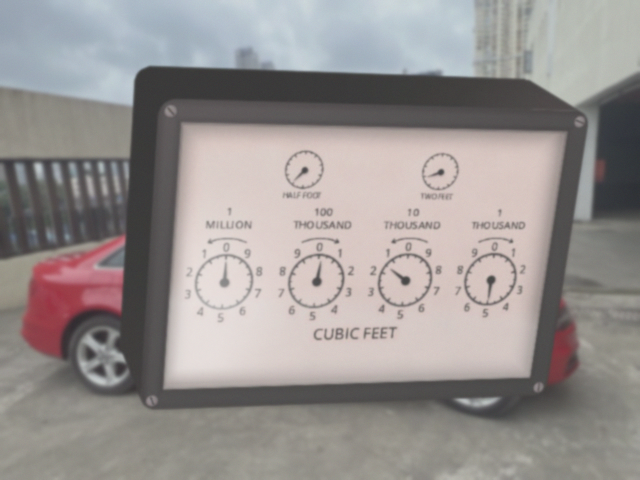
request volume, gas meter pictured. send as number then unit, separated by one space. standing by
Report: 1500 ft³
